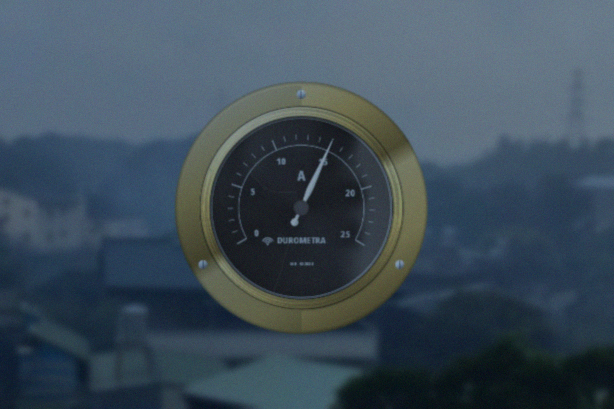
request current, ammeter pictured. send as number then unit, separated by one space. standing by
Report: 15 A
